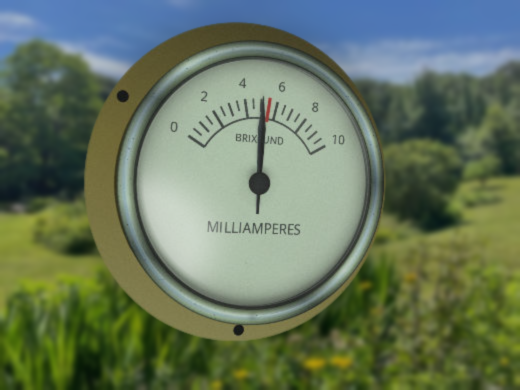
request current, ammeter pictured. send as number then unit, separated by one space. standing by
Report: 5 mA
